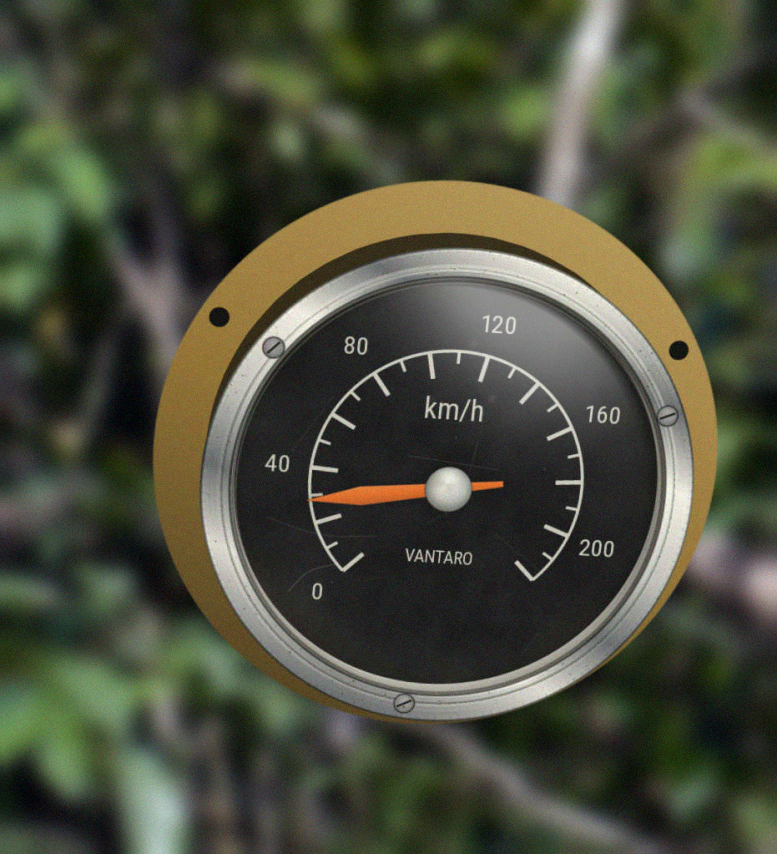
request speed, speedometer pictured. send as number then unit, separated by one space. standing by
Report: 30 km/h
